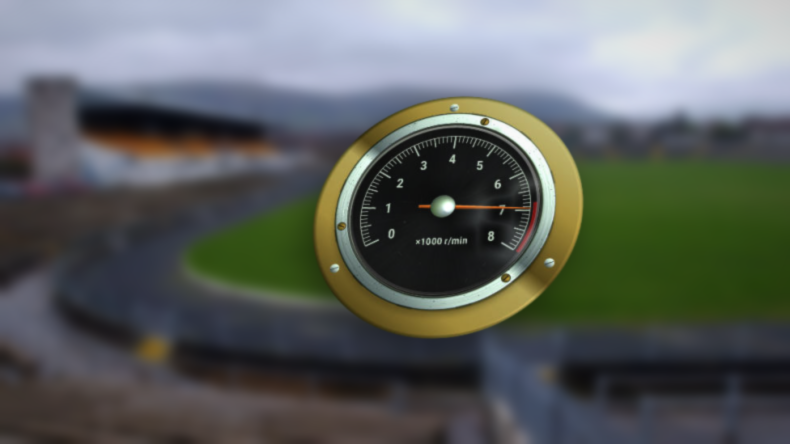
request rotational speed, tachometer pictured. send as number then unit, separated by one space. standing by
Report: 7000 rpm
